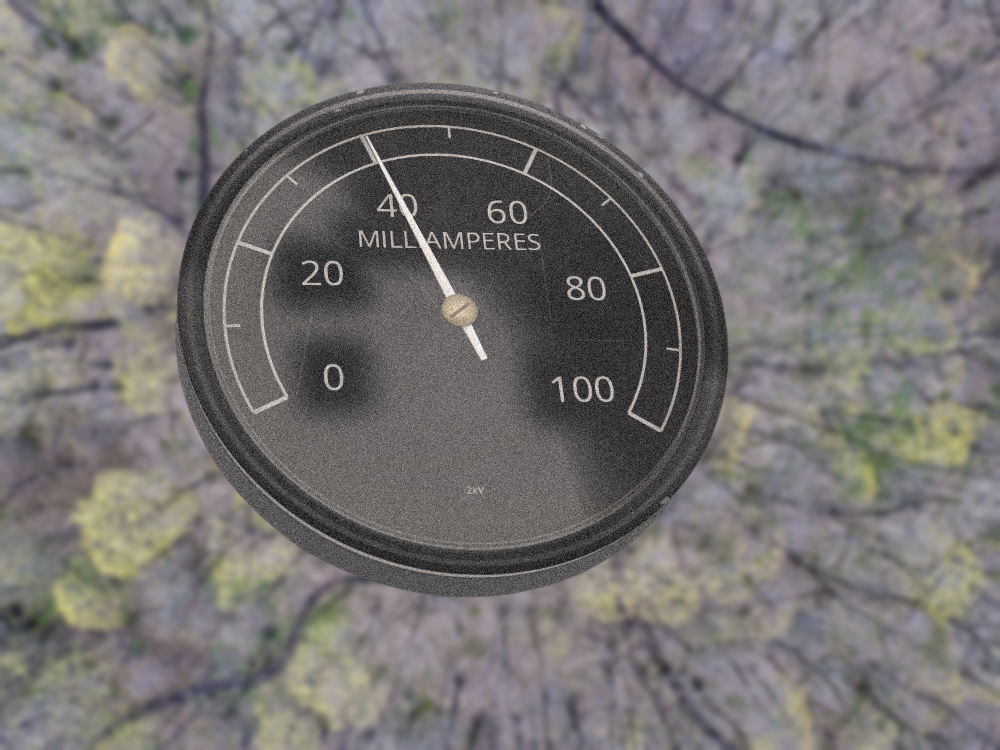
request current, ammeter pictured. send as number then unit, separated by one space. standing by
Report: 40 mA
